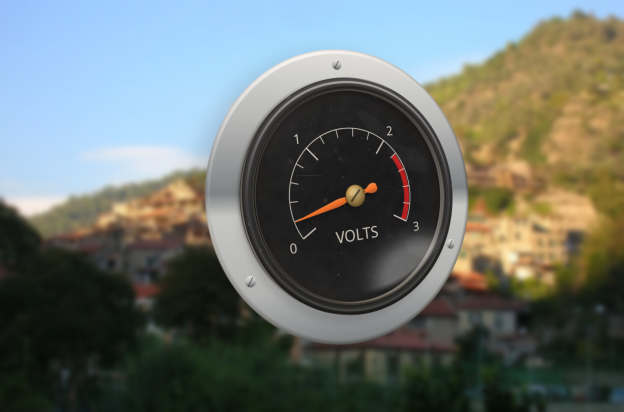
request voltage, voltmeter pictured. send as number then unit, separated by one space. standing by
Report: 0.2 V
